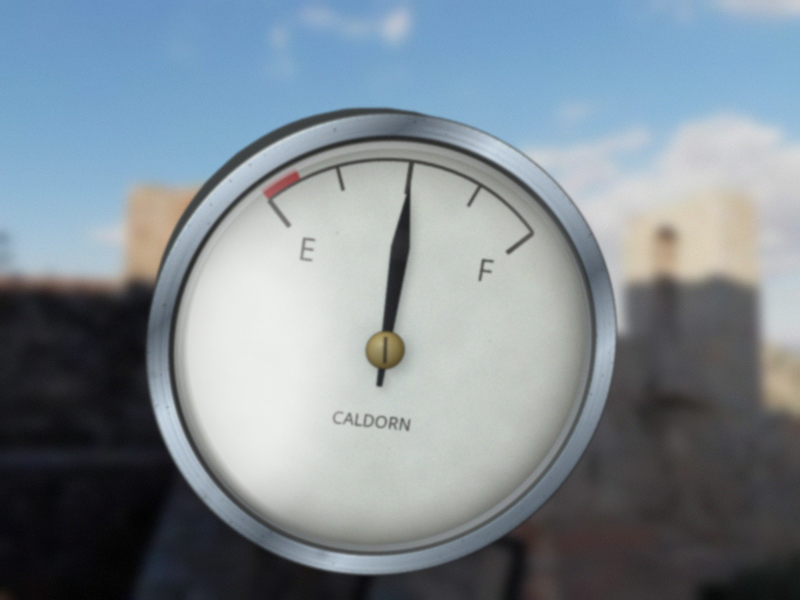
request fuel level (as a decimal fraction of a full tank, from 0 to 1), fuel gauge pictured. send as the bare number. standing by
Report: 0.5
